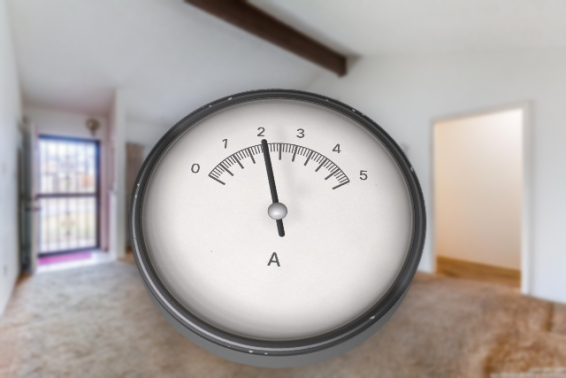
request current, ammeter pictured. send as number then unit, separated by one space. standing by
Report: 2 A
